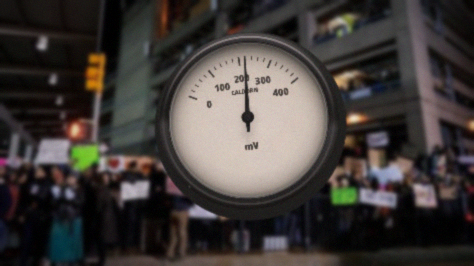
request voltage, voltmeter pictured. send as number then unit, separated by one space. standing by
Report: 220 mV
